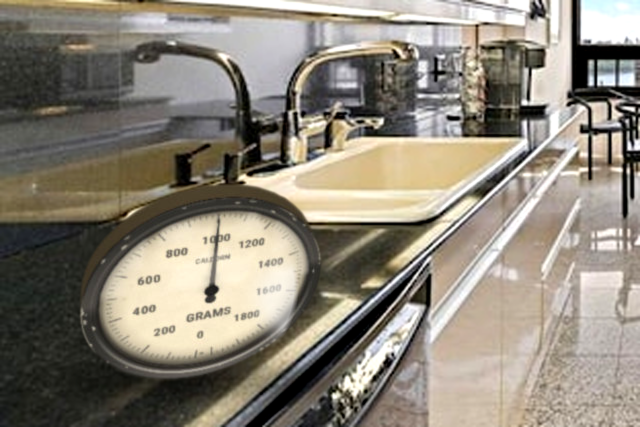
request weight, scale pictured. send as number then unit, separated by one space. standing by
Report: 1000 g
